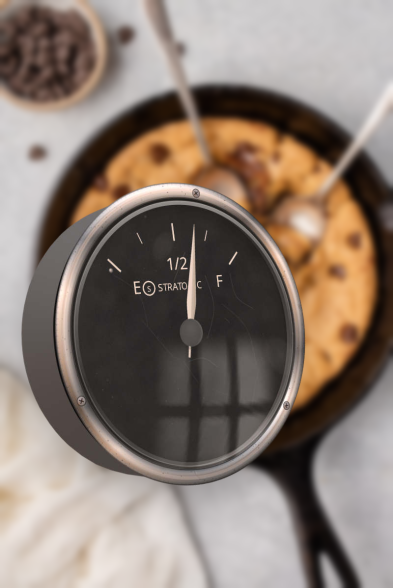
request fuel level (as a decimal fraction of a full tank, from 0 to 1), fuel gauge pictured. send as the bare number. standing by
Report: 0.625
